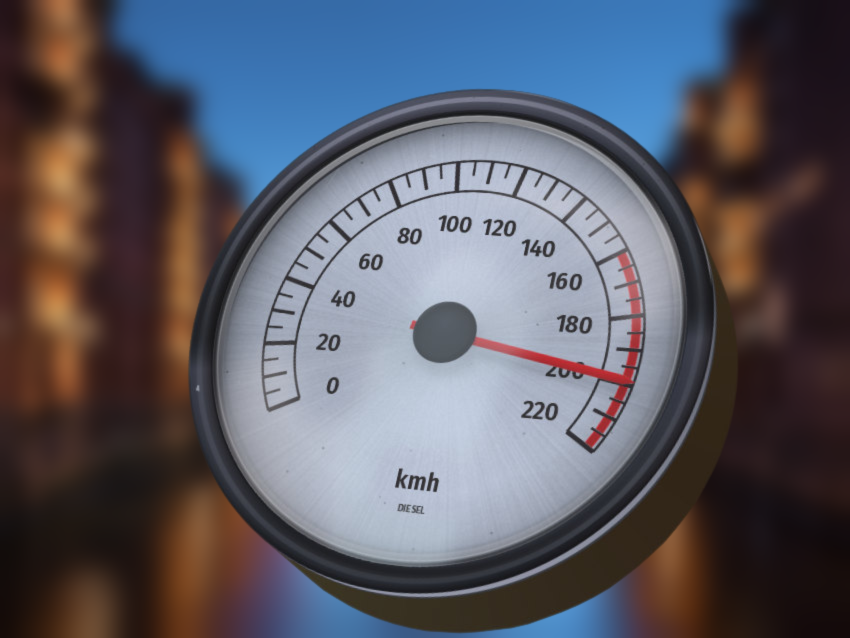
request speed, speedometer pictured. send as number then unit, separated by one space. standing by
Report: 200 km/h
